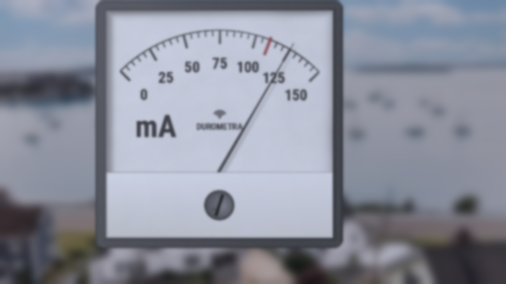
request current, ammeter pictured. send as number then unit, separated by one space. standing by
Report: 125 mA
